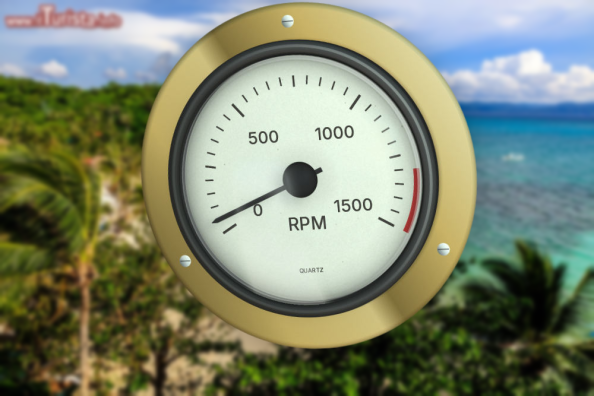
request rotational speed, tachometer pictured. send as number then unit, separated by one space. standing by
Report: 50 rpm
